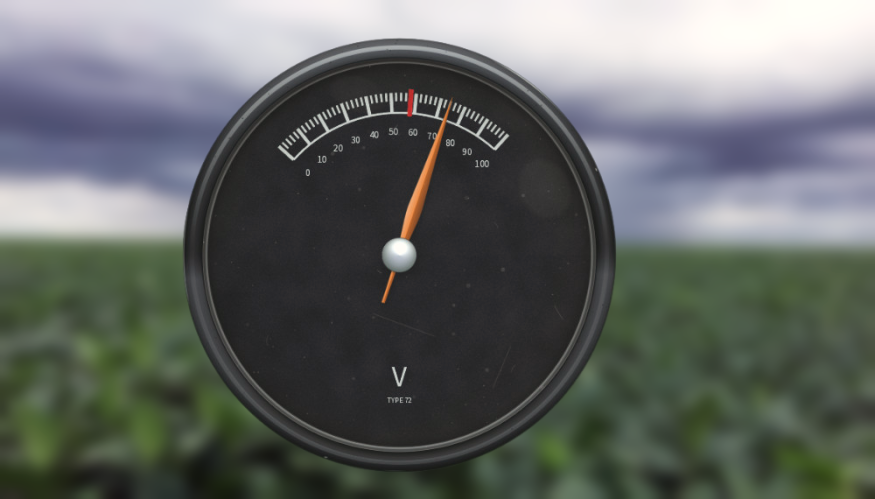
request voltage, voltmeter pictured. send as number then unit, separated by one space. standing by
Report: 74 V
